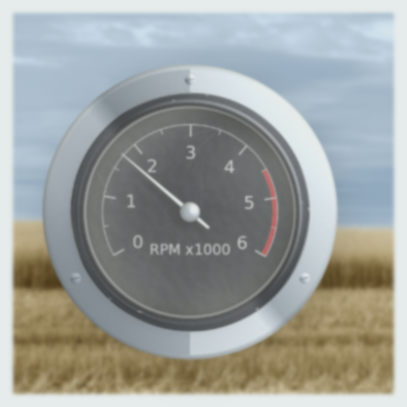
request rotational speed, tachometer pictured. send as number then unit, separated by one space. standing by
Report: 1750 rpm
